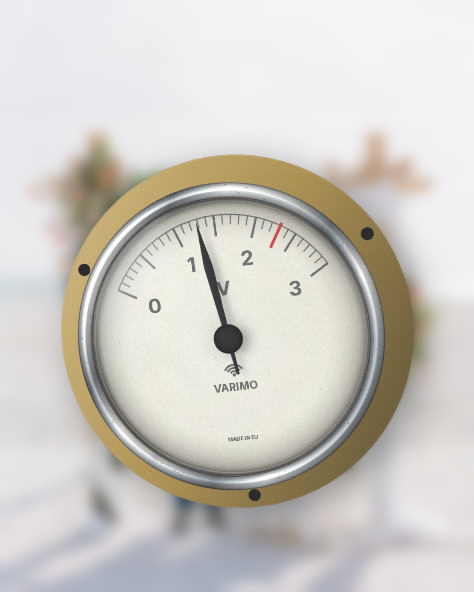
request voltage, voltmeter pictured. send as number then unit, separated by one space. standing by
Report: 1.3 V
